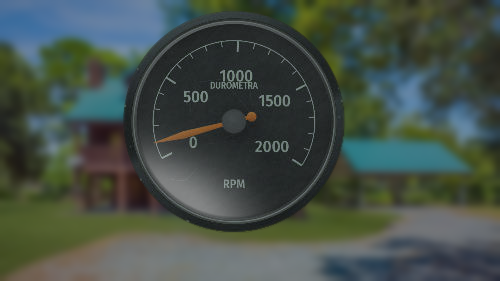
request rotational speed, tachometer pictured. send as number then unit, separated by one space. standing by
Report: 100 rpm
